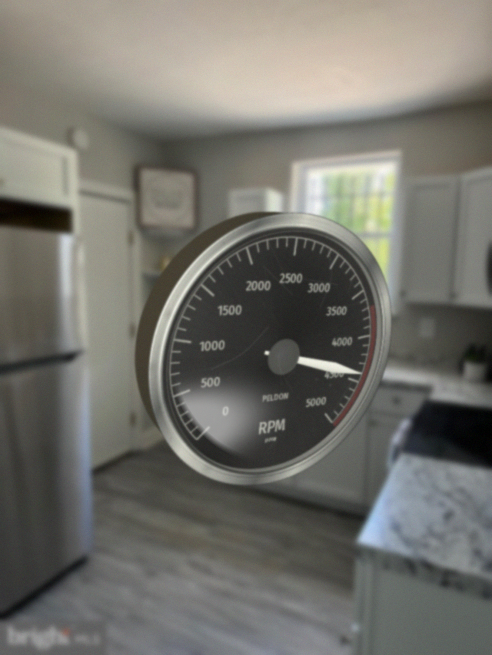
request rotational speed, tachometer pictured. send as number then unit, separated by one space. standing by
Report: 4400 rpm
